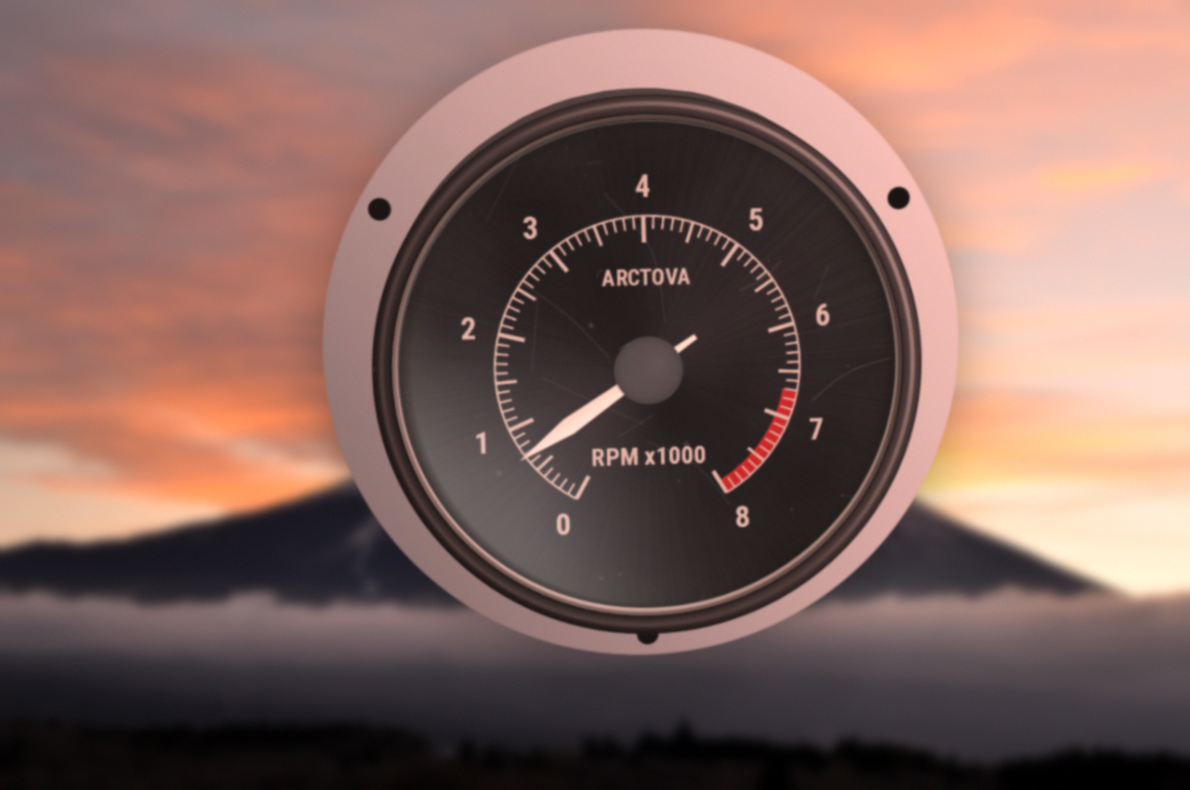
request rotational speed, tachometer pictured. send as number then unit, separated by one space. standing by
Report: 700 rpm
